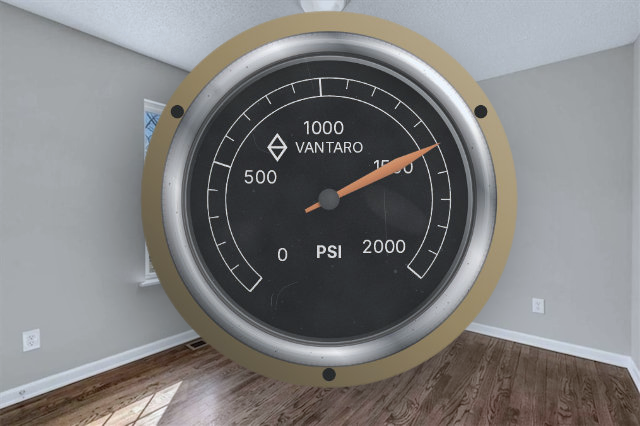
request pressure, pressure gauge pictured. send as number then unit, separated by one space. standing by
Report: 1500 psi
